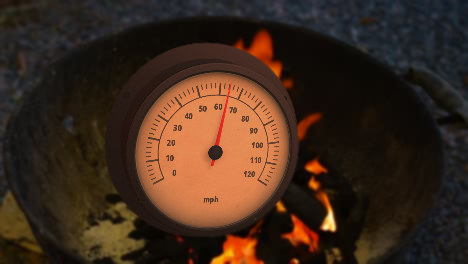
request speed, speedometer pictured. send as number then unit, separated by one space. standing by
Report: 64 mph
